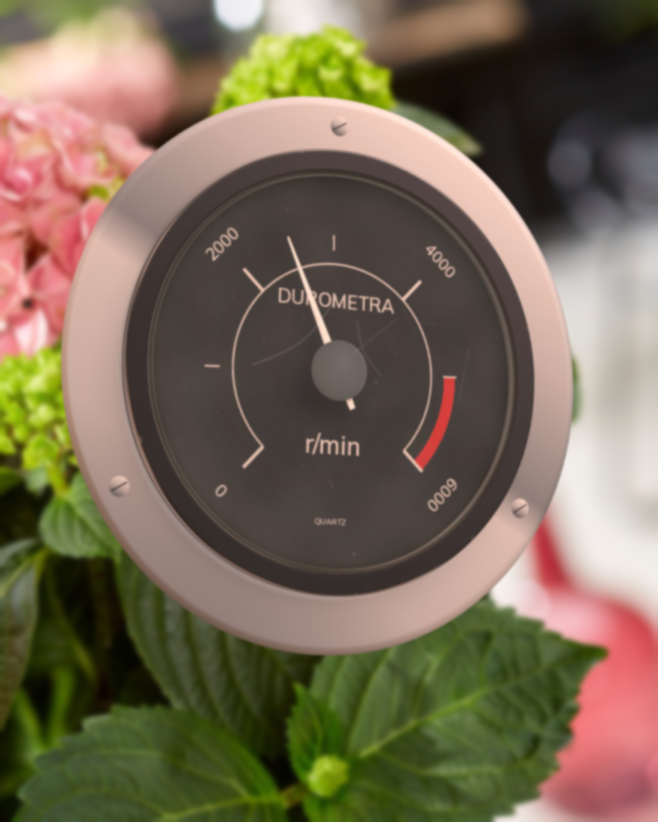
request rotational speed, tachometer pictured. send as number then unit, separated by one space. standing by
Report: 2500 rpm
